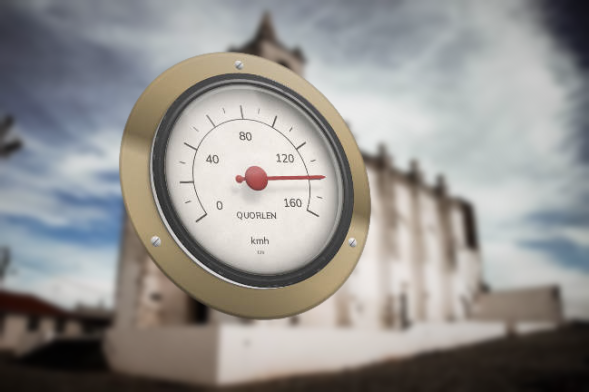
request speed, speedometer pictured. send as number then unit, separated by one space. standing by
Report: 140 km/h
